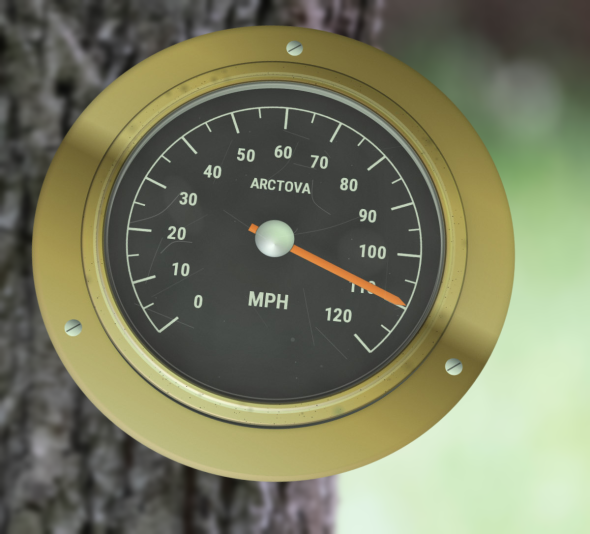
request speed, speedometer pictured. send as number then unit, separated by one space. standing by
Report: 110 mph
